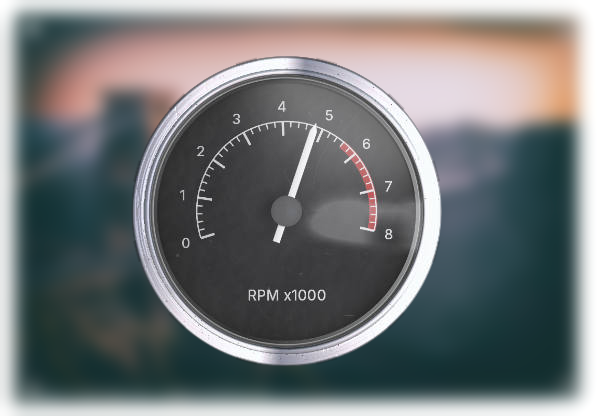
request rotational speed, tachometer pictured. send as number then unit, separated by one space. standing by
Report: 4800 rpm
